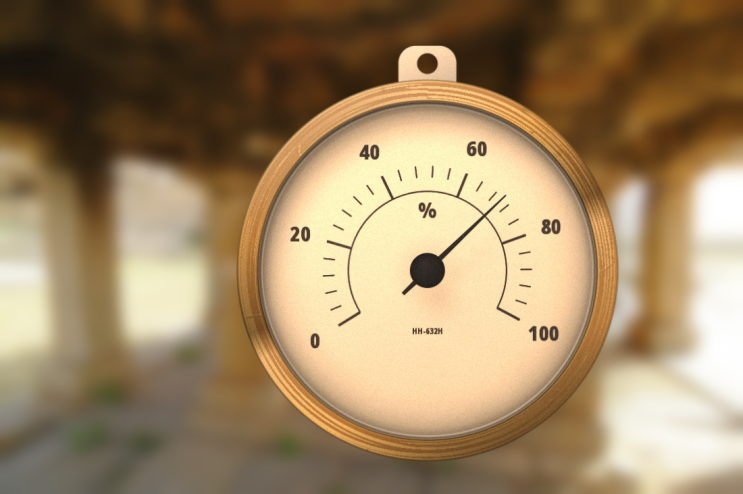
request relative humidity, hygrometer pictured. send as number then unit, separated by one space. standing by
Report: 70 %
